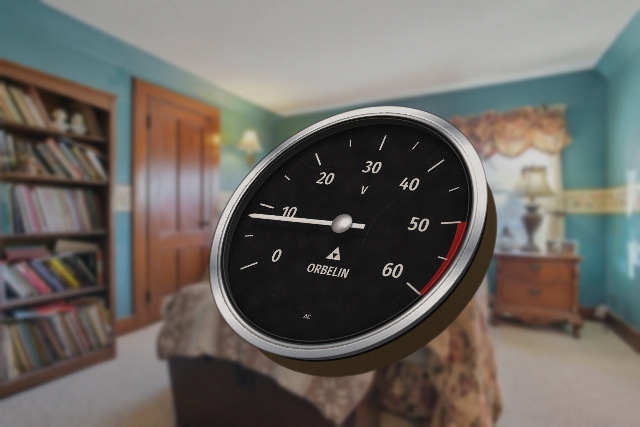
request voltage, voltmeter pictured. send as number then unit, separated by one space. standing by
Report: 7.5 V
